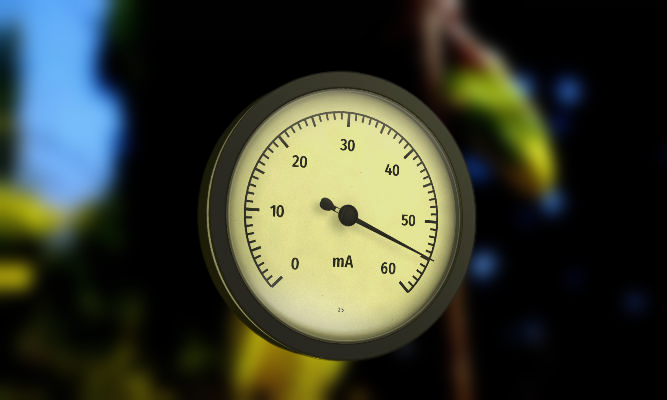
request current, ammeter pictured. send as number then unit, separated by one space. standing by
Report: 55 mA
